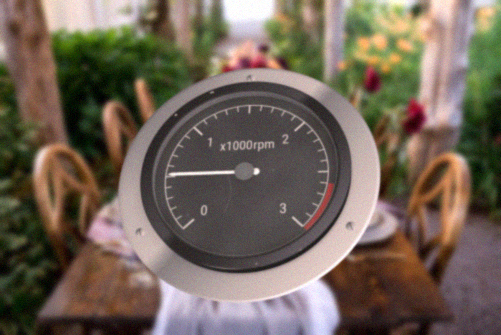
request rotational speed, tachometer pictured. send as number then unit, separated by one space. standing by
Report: 500 rpm
